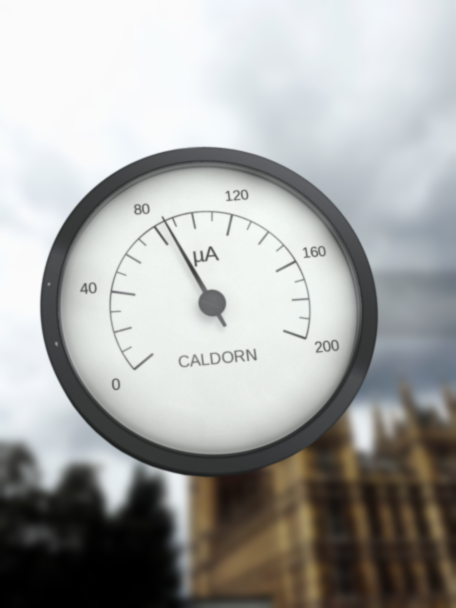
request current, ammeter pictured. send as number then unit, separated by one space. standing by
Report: 85 µA
